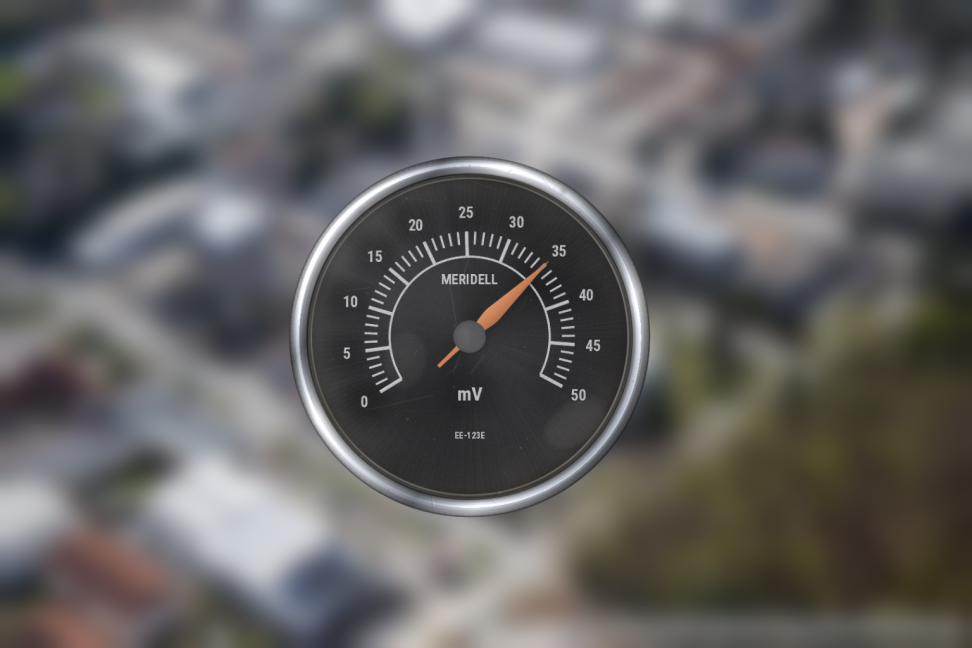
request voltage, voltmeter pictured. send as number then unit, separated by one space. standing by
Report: 35 mV
